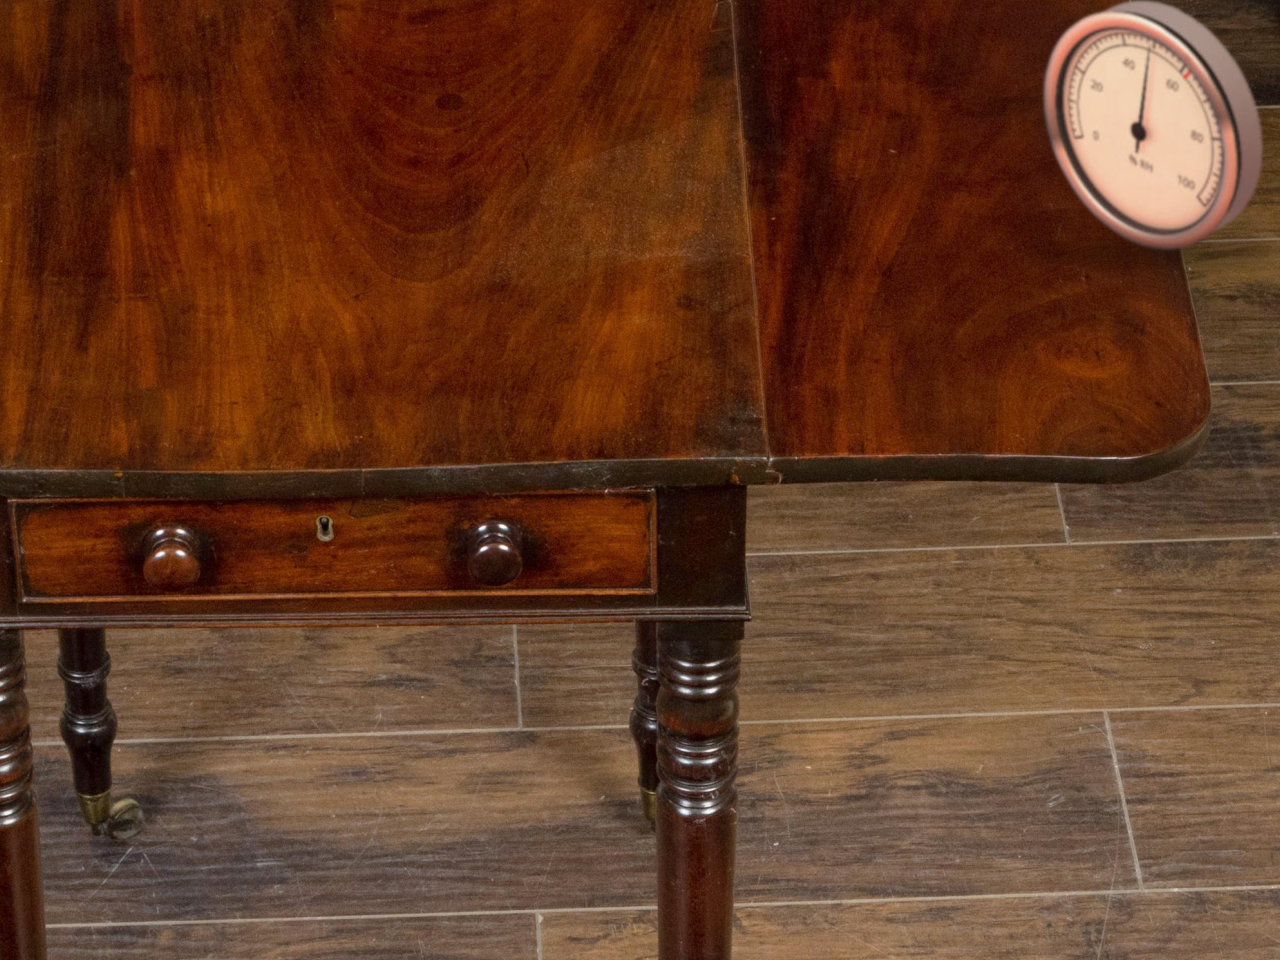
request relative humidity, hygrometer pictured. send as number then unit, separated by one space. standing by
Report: 50 %
